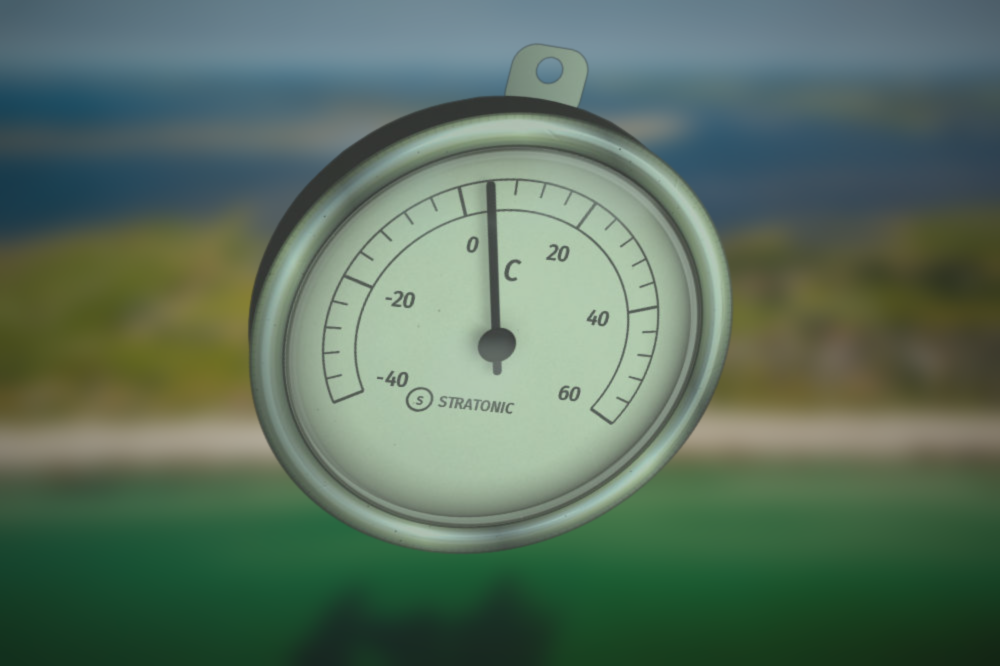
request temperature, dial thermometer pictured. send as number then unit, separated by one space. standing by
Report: 4 °C
